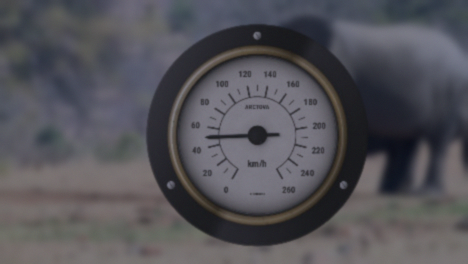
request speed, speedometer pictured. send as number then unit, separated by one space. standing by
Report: 50 km/h
